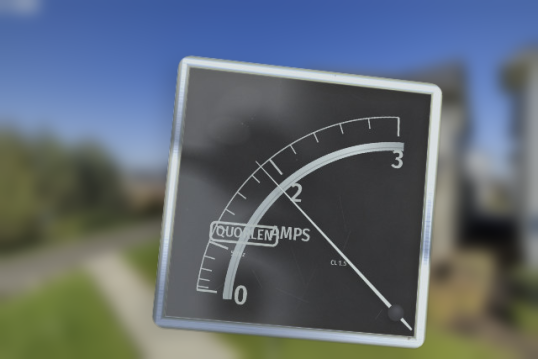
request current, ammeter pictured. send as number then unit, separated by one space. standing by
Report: 1.9 A
